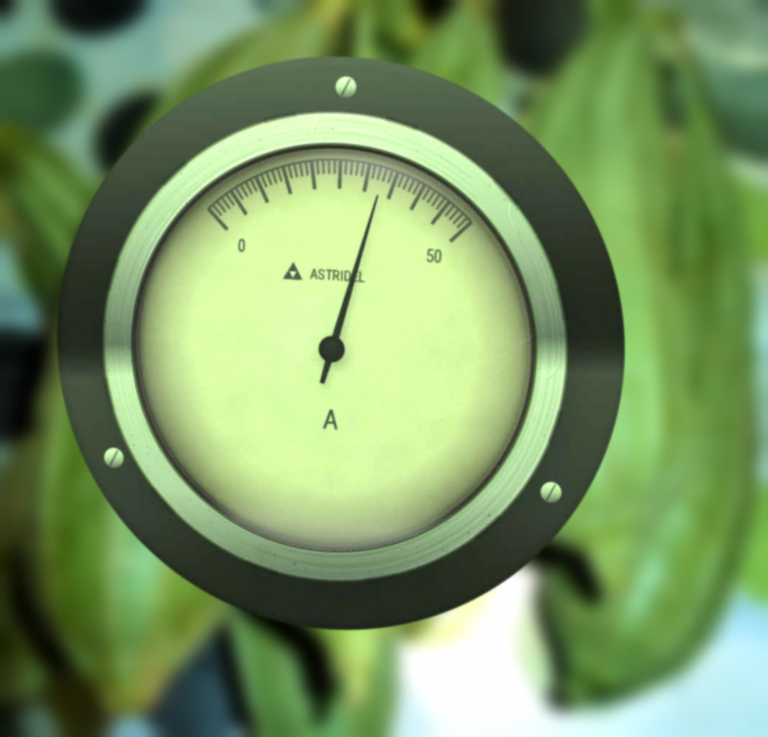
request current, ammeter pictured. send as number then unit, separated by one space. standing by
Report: 33 A
